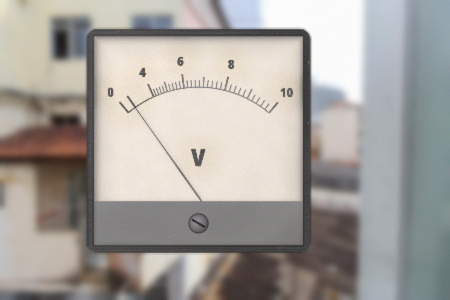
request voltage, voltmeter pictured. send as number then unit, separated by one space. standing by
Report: 2 V
